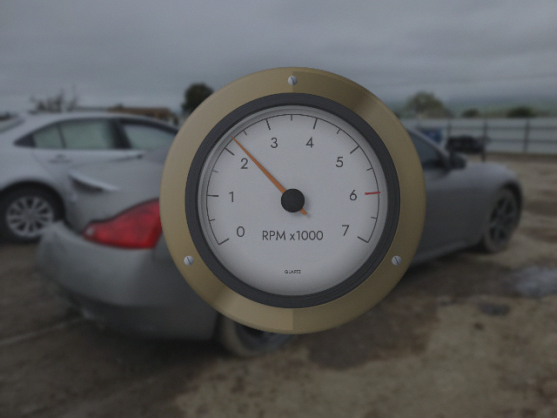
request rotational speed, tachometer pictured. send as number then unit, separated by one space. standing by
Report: 2250 rpm
